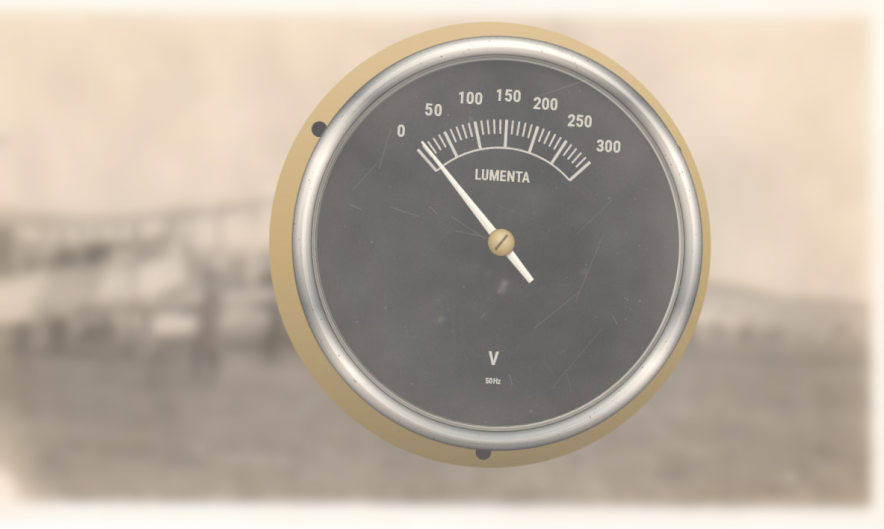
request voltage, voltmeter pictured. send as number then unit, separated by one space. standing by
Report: 10 V
